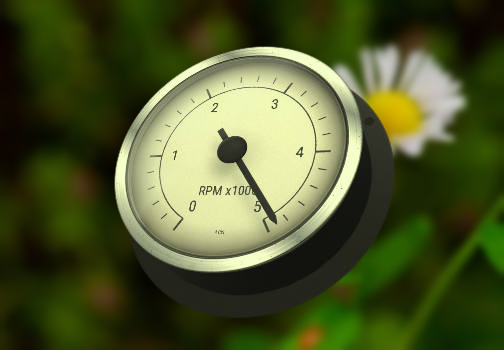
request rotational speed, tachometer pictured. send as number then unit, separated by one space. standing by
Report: 4900 rpm
